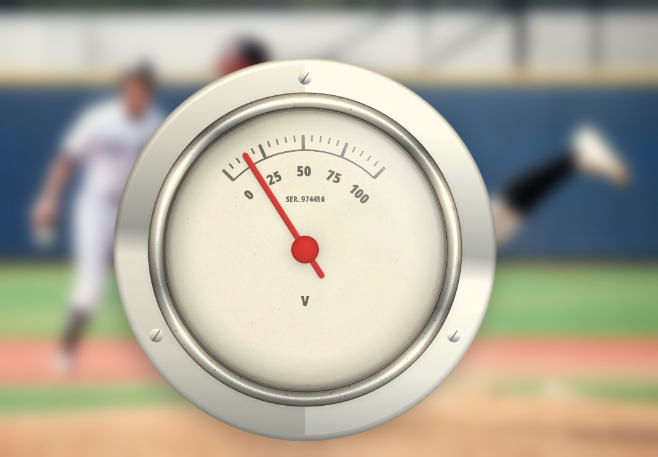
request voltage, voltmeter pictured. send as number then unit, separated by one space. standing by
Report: 15 V
